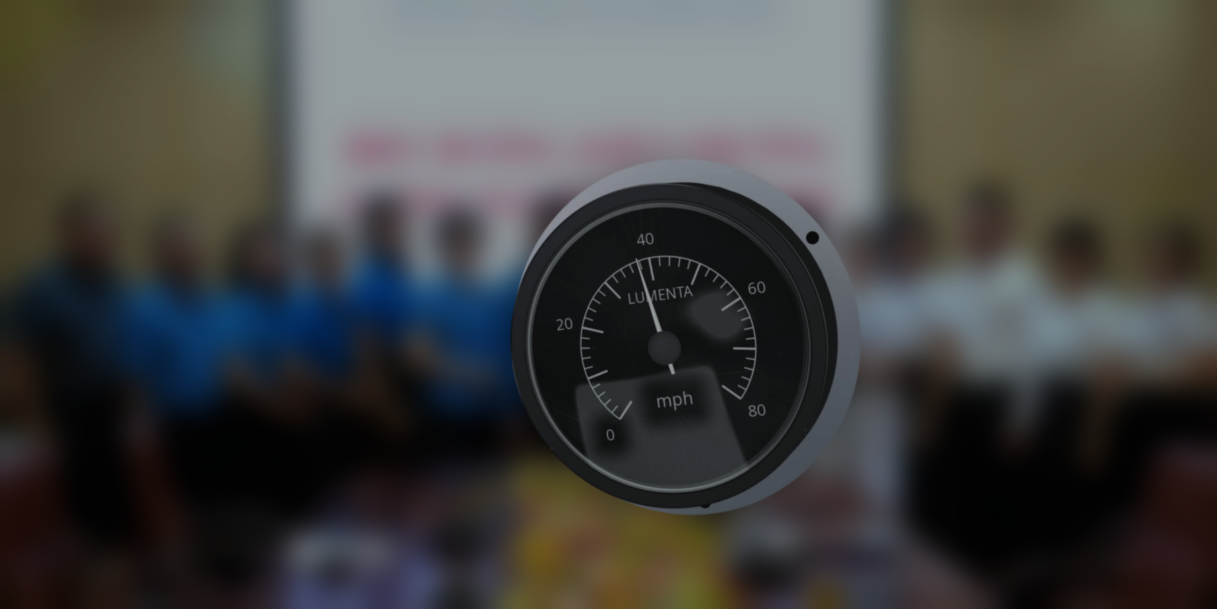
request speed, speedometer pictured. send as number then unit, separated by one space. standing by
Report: 38 mph
